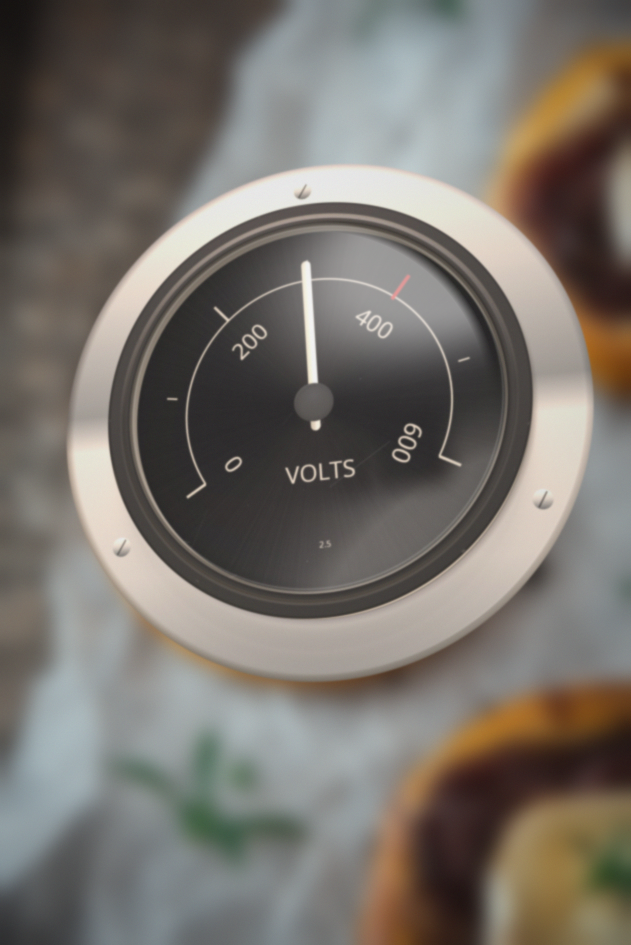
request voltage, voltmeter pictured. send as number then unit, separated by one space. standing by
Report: 300 V
